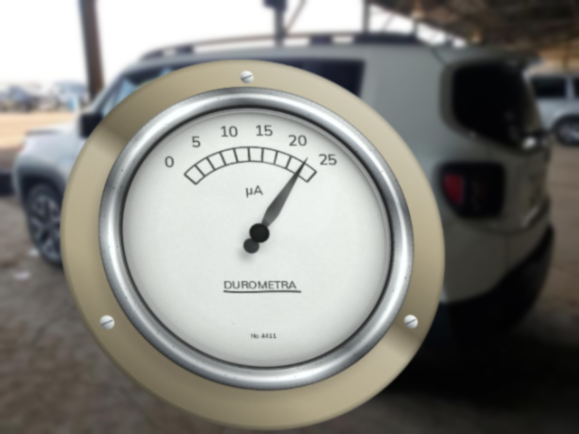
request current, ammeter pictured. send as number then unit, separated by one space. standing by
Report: 22.5 µA
